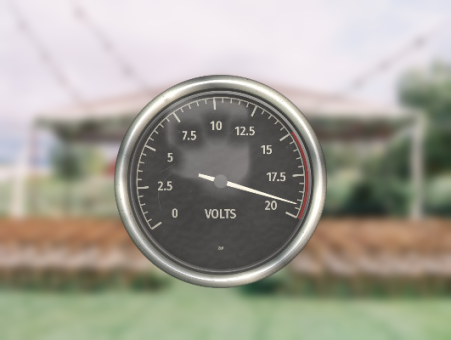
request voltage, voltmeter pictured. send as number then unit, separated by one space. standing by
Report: 19.25 V
